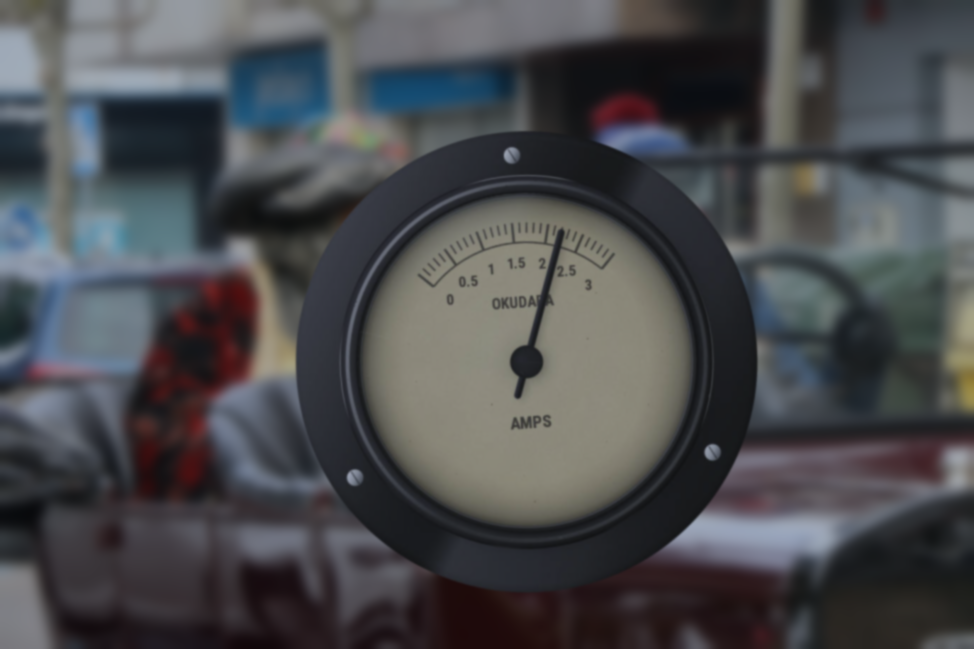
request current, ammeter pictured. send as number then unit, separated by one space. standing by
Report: 2.2 A
